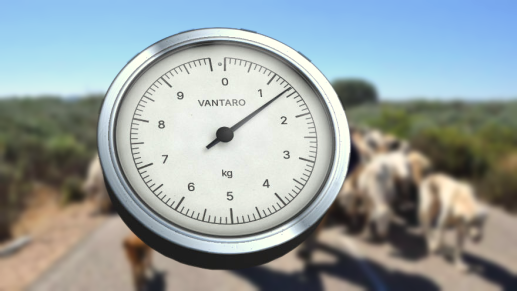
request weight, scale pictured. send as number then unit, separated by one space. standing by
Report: 1.4 kg
